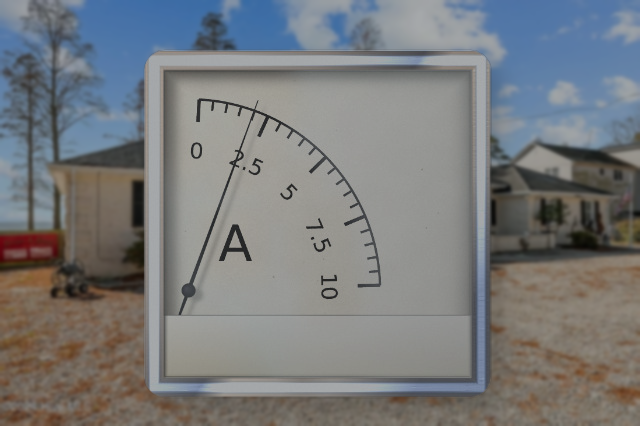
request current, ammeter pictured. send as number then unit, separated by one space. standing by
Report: 2 A
